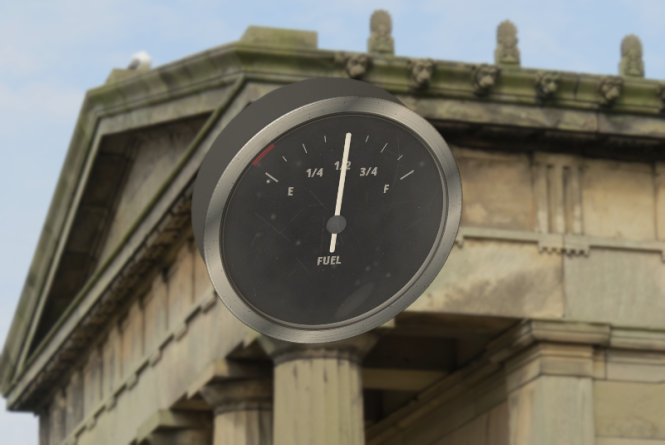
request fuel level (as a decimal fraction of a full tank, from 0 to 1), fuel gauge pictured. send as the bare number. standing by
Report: 0.5
